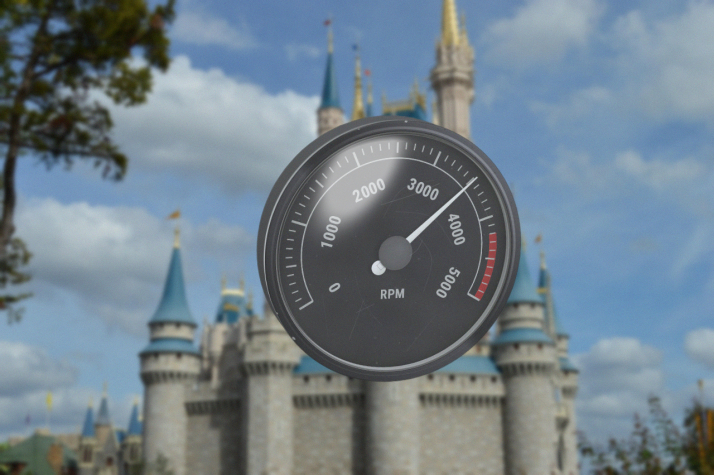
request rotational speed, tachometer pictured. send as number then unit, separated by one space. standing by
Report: 3500 rpm
